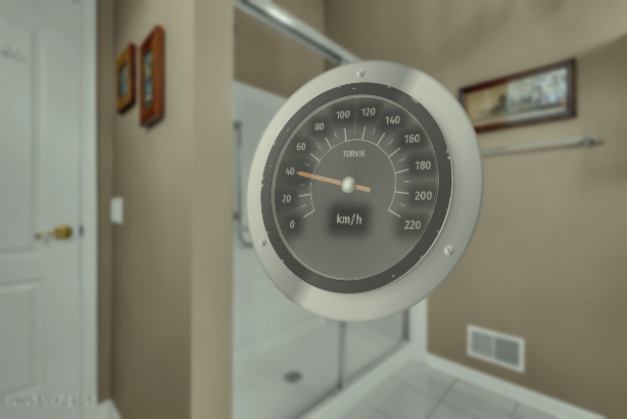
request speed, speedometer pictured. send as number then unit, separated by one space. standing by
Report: 40 km/h
